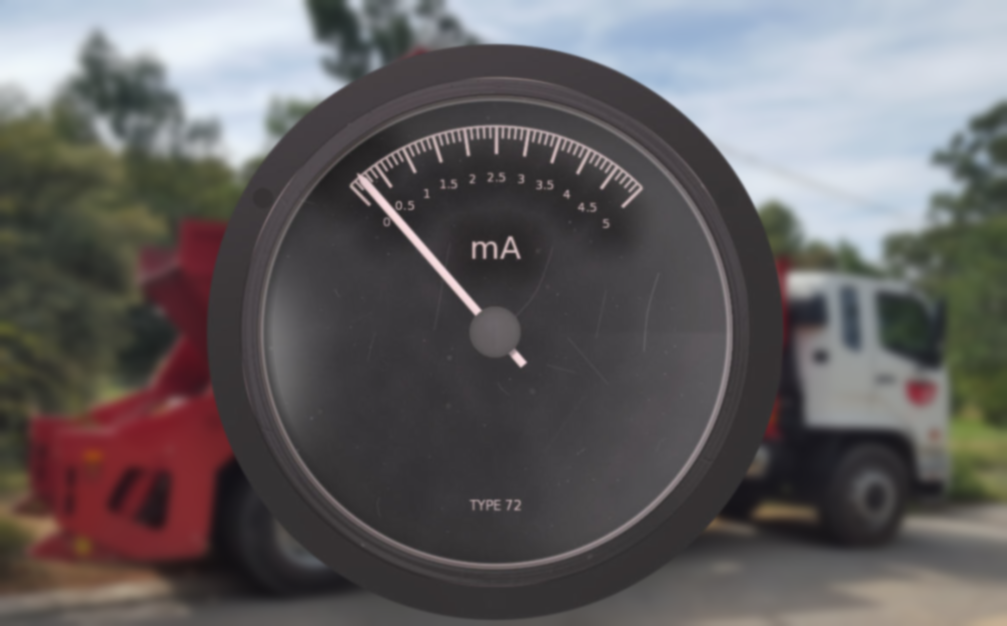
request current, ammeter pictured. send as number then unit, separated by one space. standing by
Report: 0.2 mA
